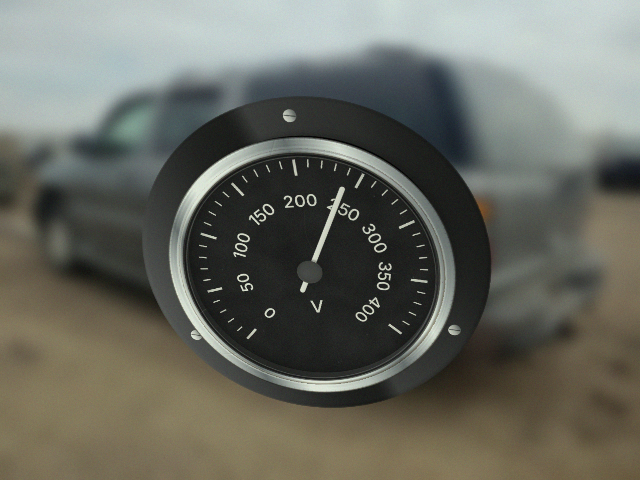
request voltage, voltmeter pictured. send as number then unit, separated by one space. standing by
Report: 240 V
